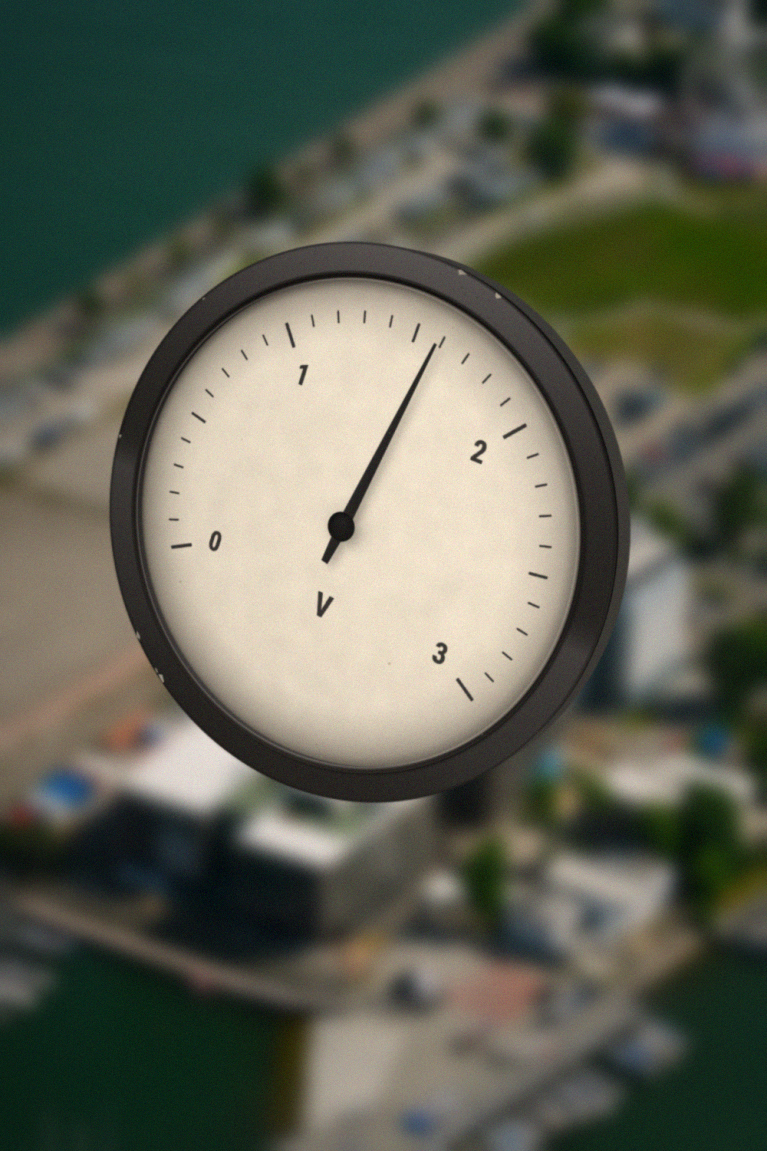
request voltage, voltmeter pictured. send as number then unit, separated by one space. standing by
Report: 1.6 V
